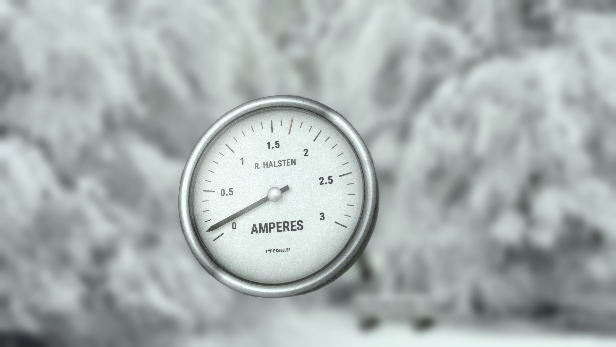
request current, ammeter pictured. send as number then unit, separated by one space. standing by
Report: 0.1 A
